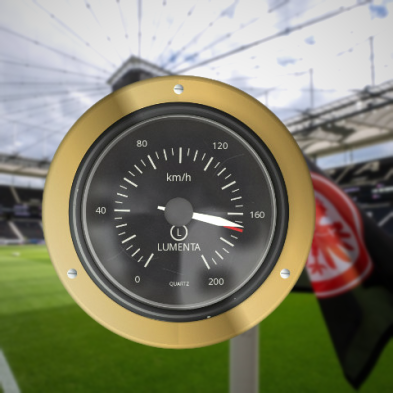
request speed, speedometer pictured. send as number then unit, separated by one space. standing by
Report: 167.5 km/h
